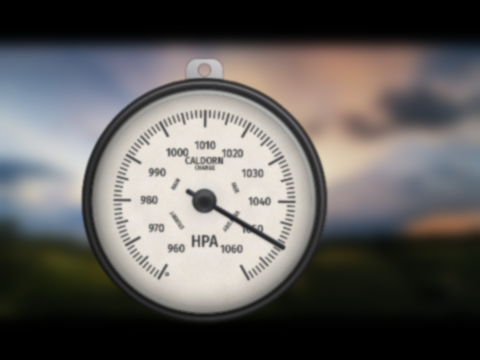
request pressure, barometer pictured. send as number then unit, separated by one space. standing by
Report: 1050 hPa
